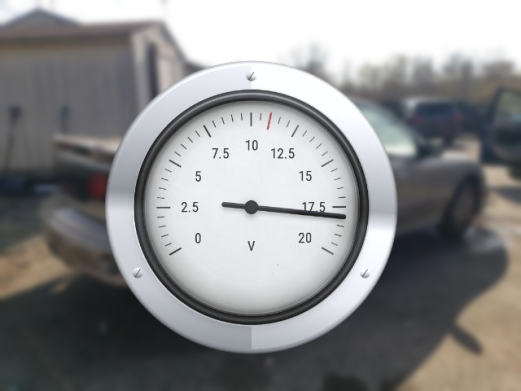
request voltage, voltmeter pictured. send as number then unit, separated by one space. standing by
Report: 18 V
